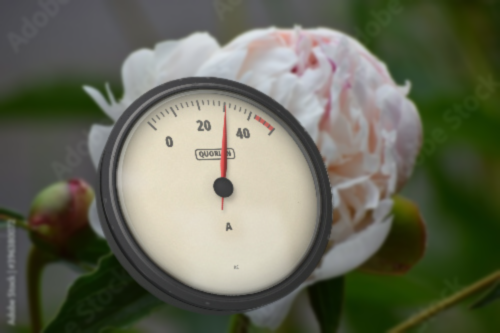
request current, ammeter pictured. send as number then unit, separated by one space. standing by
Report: 30 A
